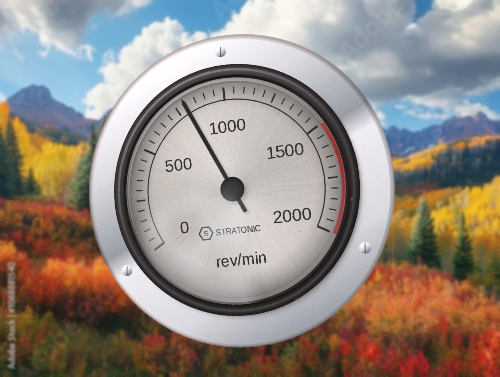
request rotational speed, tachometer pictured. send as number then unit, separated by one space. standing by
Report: 800 rpm
